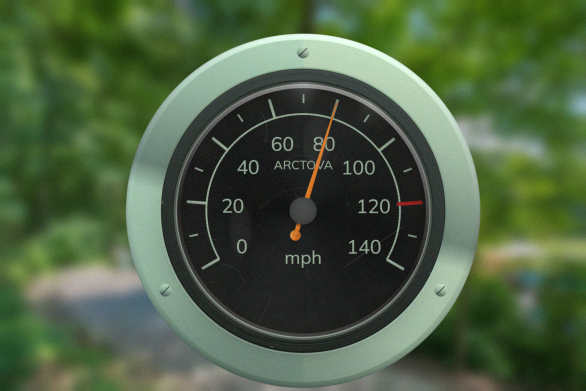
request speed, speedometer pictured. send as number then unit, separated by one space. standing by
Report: 80 mph
